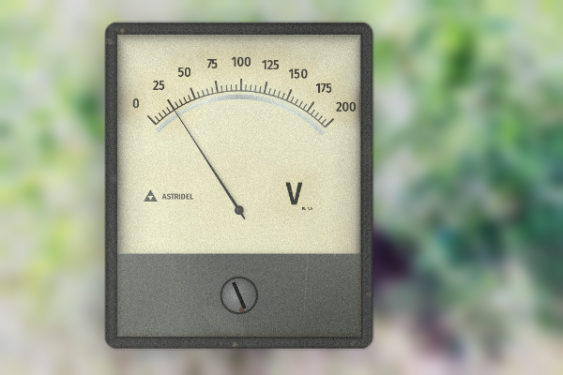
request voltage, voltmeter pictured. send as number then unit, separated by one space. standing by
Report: 25 V
